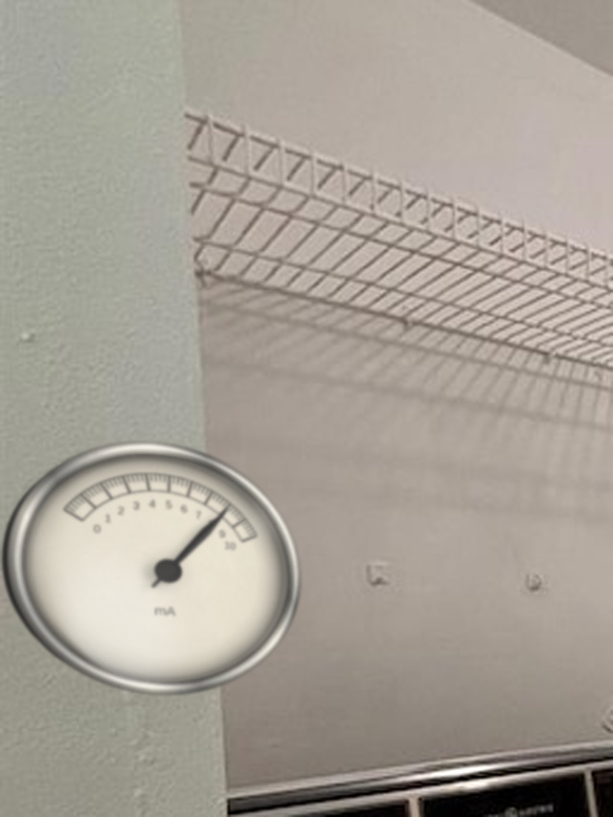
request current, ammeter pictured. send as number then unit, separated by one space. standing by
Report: 8 mA
